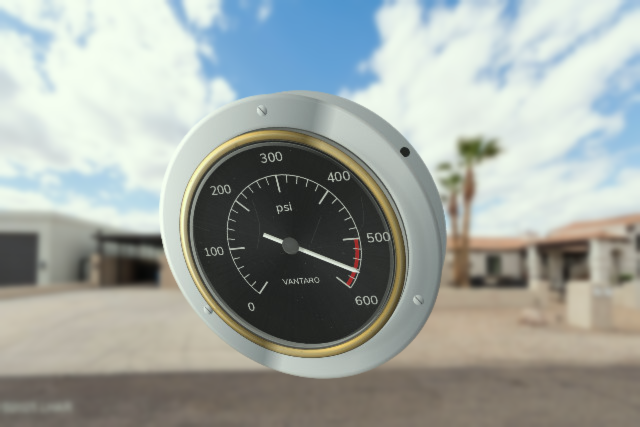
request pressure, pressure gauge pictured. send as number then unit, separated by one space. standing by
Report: 560 psi
